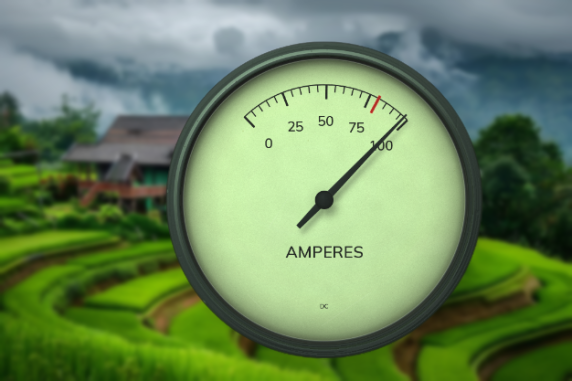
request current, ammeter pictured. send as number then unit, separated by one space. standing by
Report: 97.5 A
